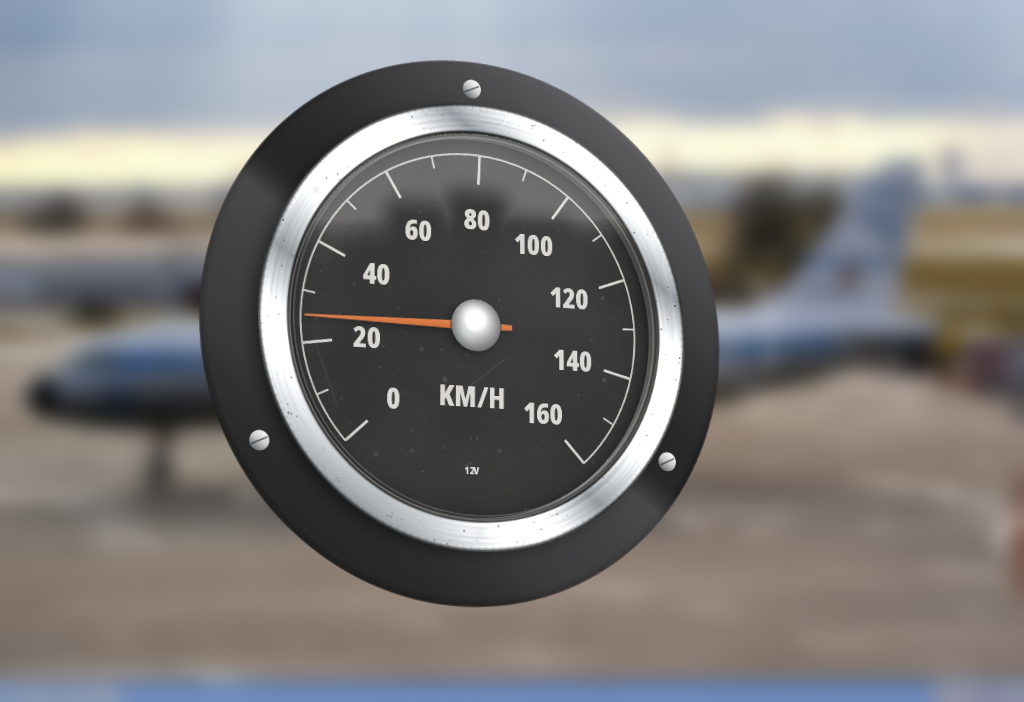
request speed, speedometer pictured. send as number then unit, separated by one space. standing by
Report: 25 km/h
